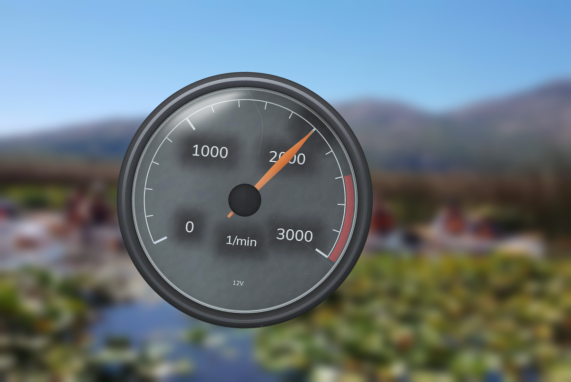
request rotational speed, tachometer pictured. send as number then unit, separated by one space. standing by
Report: 2000 rpm
